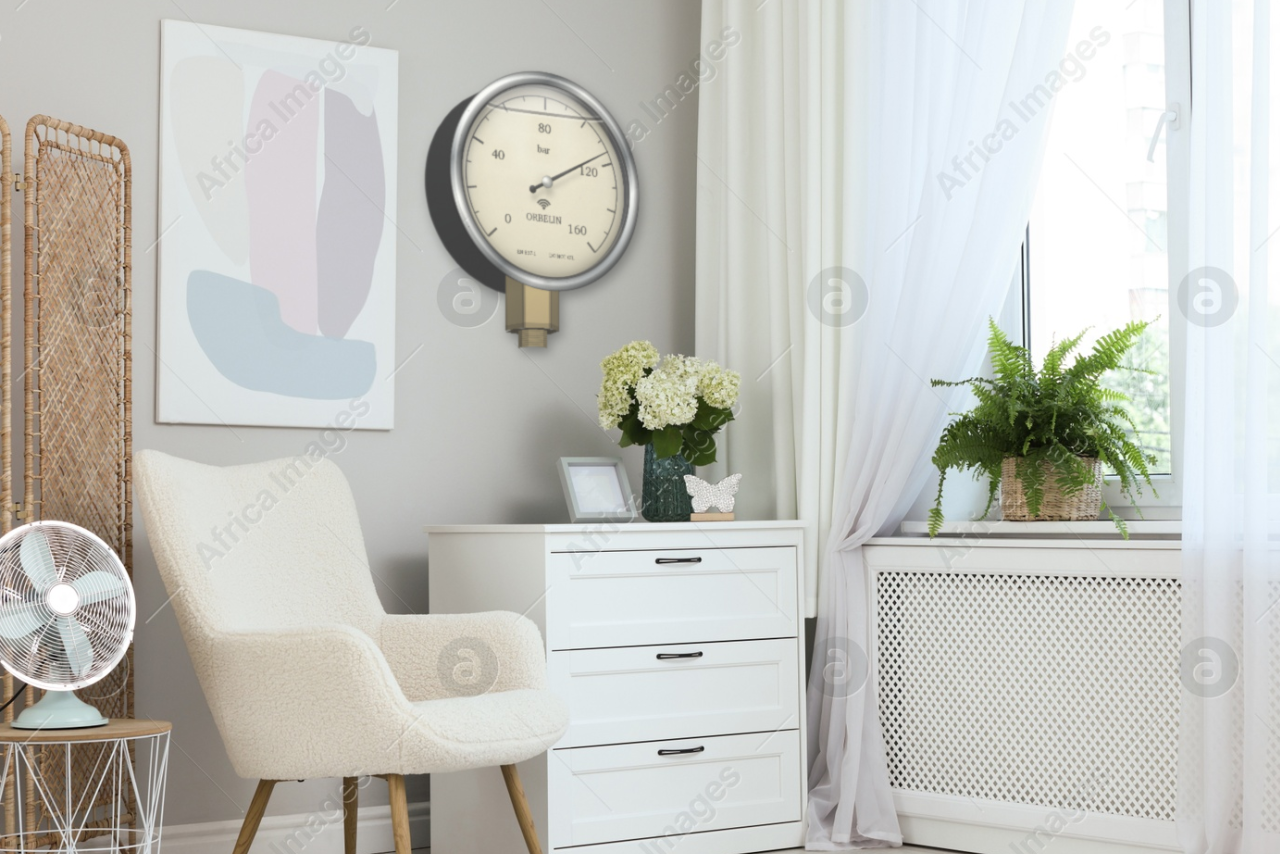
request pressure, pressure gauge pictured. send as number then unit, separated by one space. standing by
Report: 115 bar
